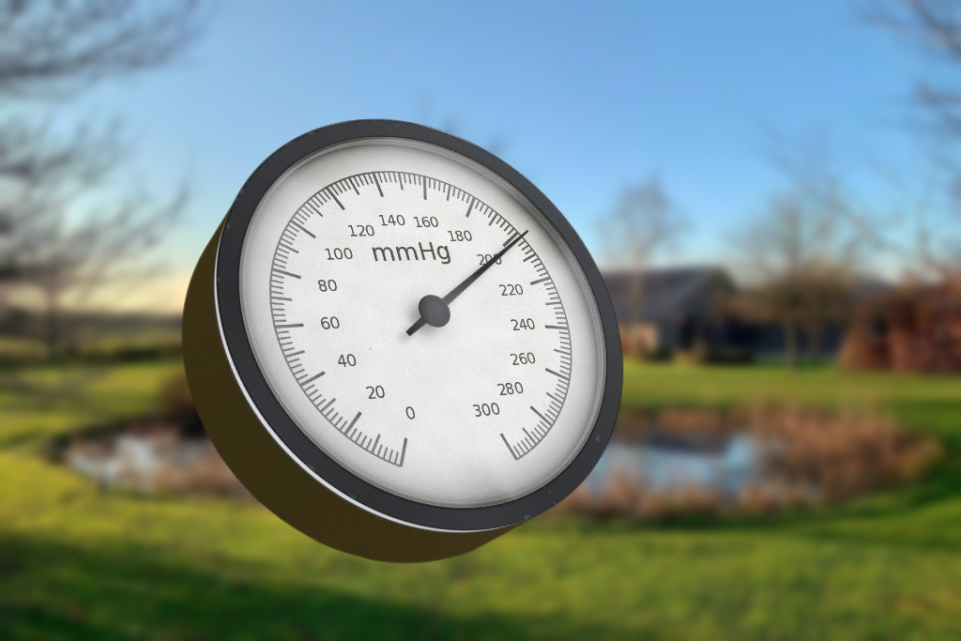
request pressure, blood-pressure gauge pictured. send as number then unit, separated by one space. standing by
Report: 202 mmHg
